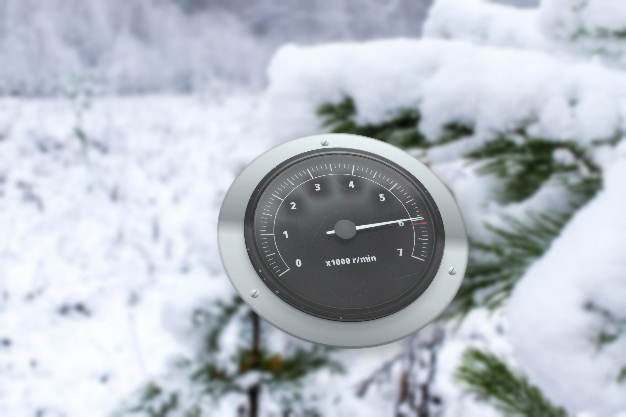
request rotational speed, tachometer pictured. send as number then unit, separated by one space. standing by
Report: 6000 rpm
